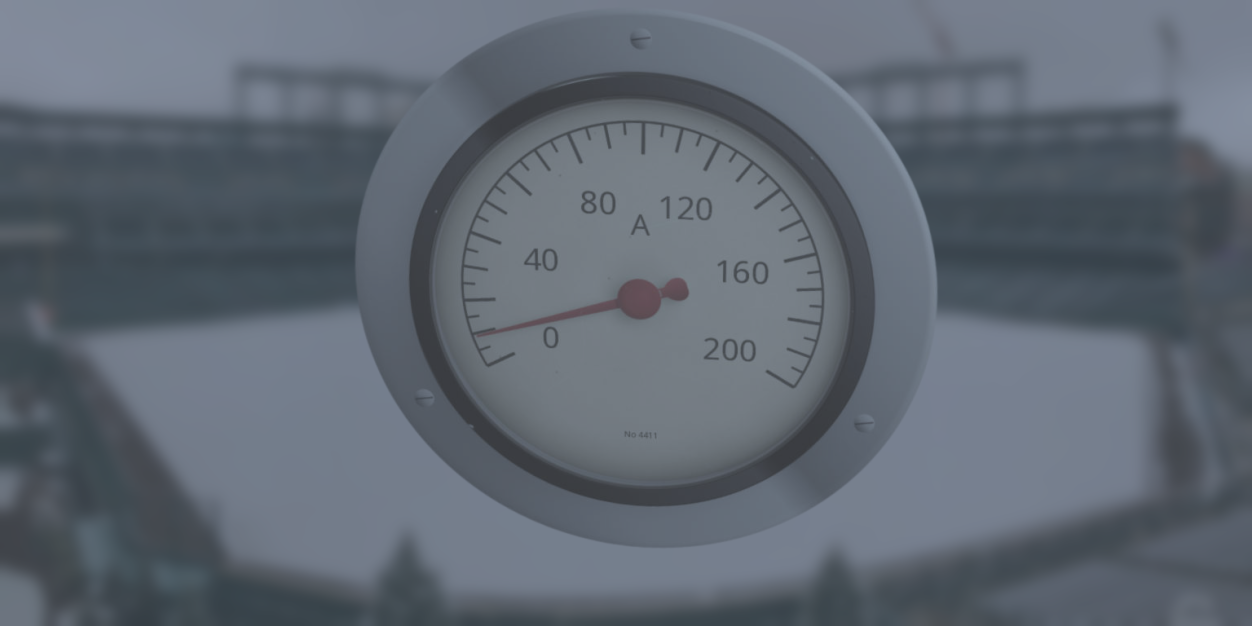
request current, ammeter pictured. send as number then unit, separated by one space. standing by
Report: 10 A
